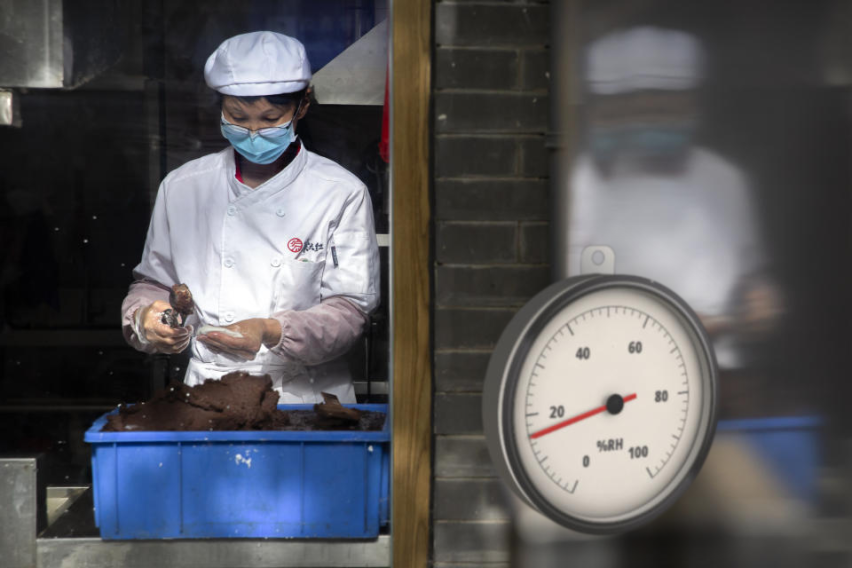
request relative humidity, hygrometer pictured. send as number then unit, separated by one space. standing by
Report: 16 %
